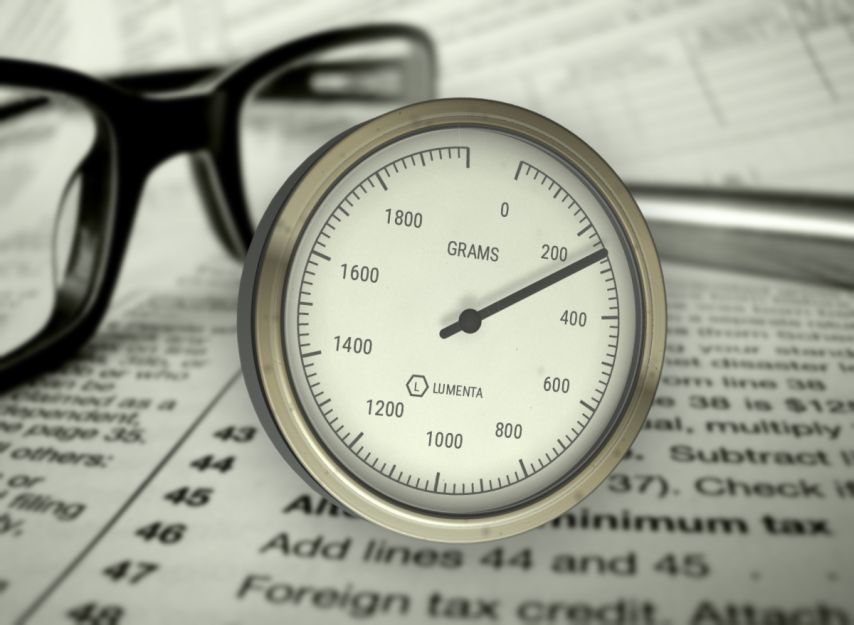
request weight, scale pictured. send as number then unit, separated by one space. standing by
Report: 260 g
